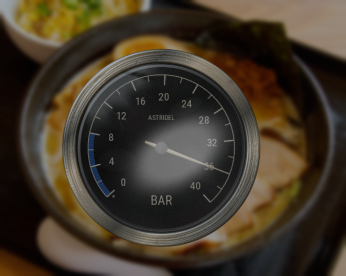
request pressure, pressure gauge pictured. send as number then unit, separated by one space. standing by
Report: 36 bar
